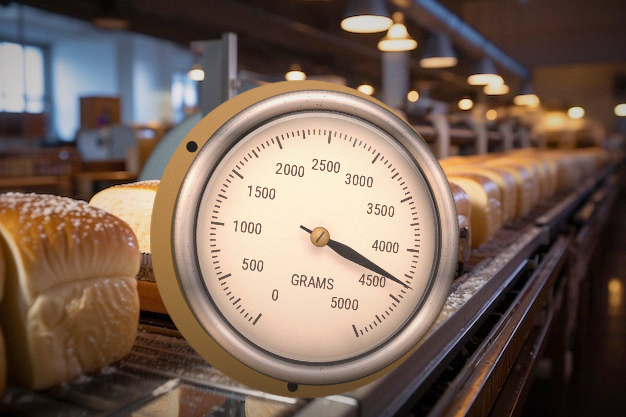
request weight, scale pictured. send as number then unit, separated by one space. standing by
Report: 4350 g
